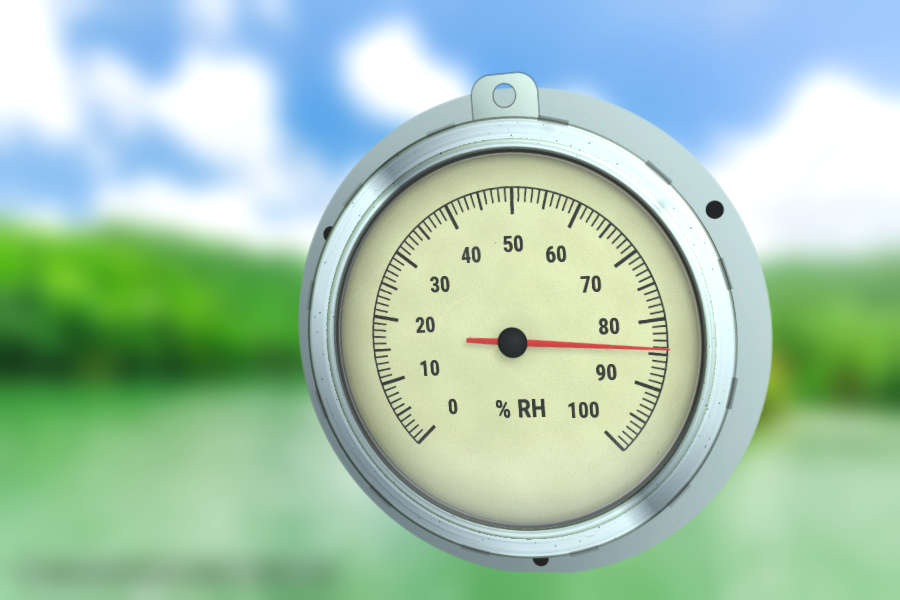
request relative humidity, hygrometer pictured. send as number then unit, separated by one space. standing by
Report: 84 %
